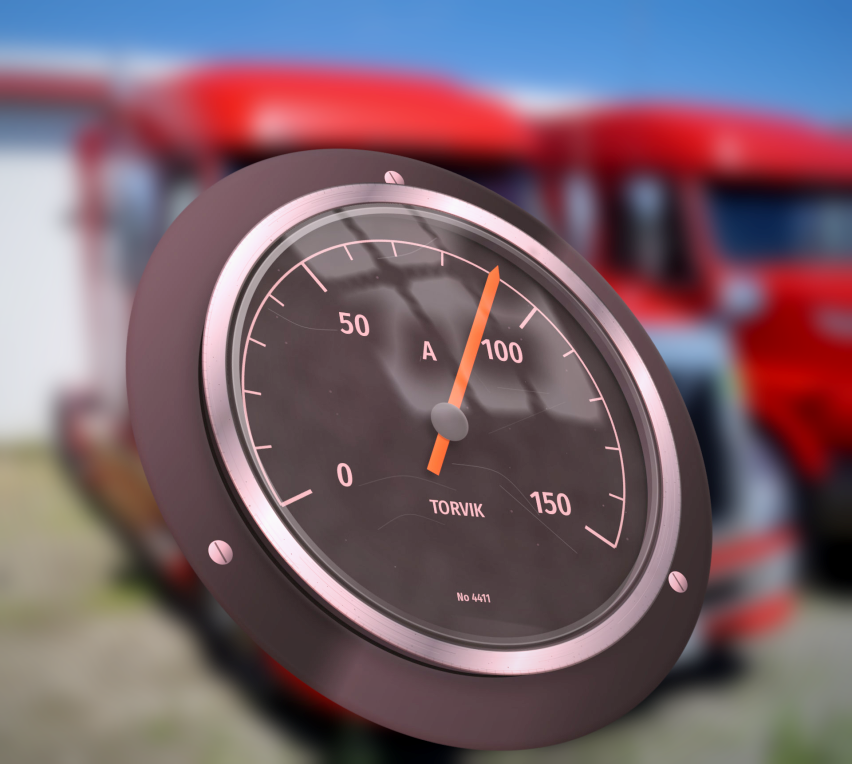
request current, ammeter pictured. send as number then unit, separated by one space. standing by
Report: 90 A
